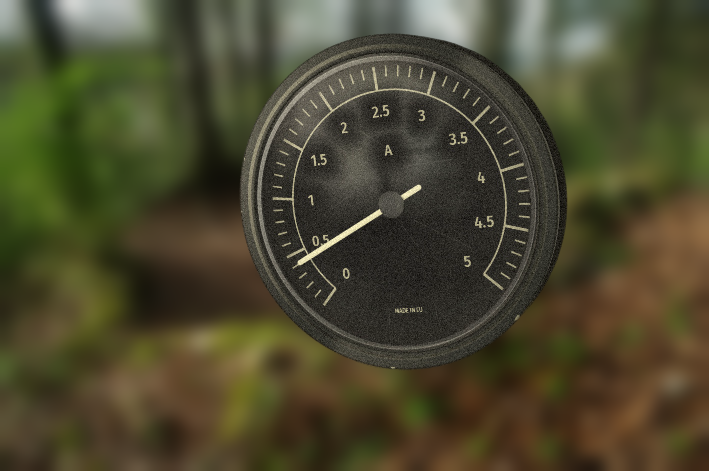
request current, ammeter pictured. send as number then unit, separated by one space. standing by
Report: 0.4 A
